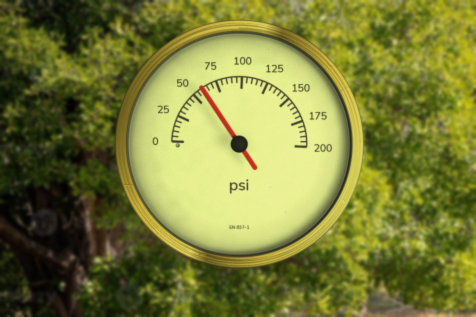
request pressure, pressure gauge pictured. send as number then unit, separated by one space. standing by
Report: 60 psi
